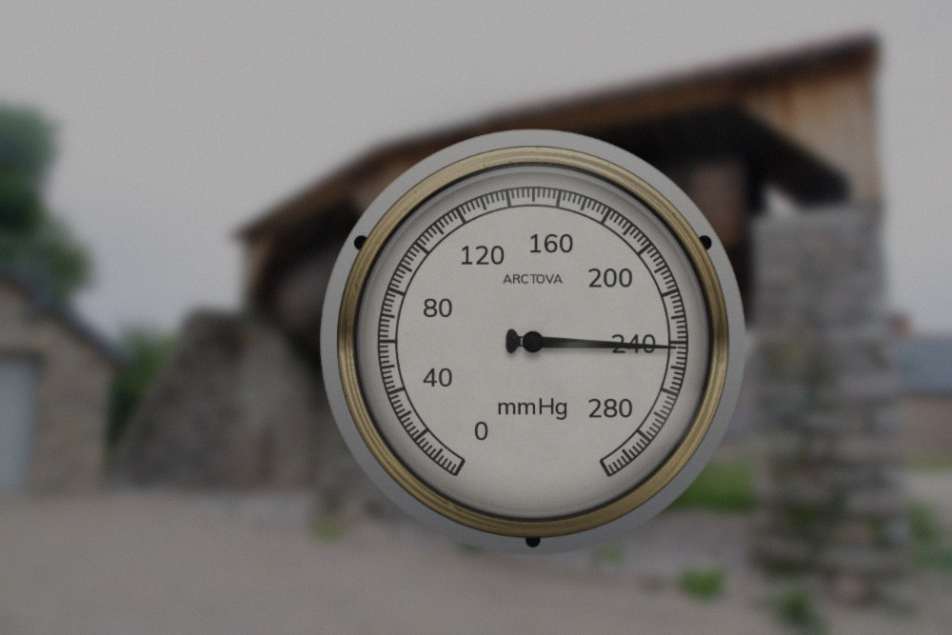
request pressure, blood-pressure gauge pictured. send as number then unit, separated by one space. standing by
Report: 242 mmHg
